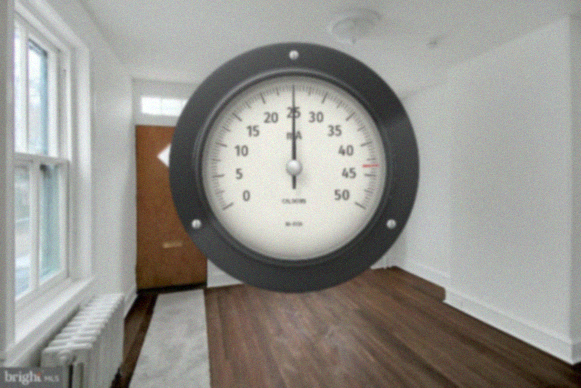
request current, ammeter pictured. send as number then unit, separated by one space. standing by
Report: 25 mA
